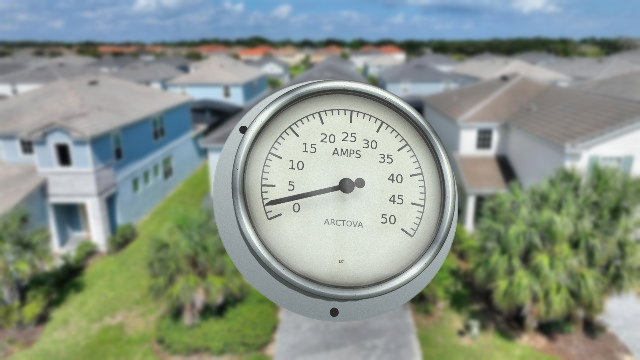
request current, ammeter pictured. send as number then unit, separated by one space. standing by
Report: 2 A
